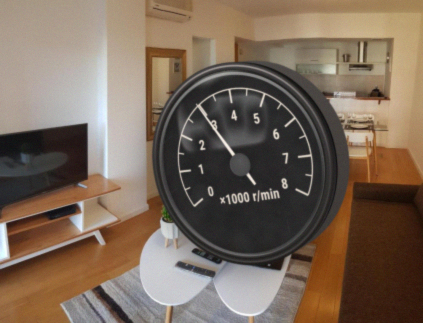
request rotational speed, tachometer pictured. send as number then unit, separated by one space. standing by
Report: 3000 rpm
